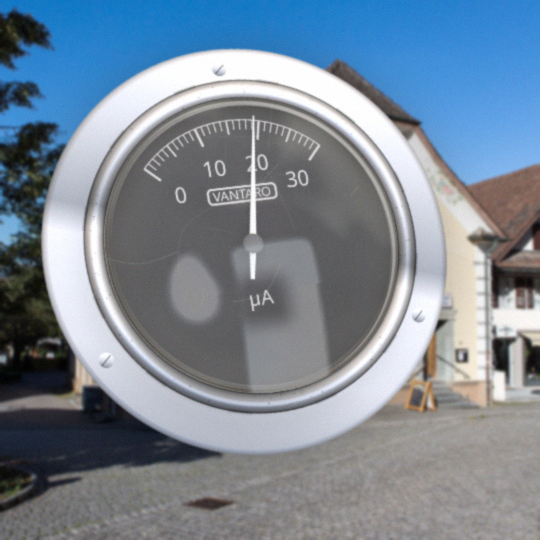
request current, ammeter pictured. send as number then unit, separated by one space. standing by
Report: 19 µA
